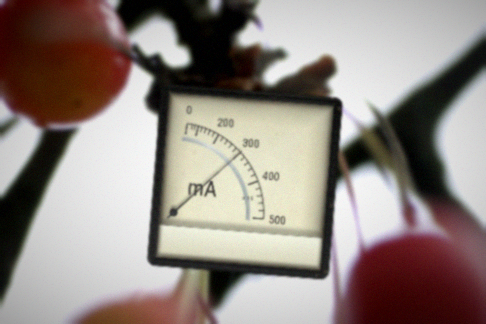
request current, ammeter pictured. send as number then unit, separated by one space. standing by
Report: 300 mA
